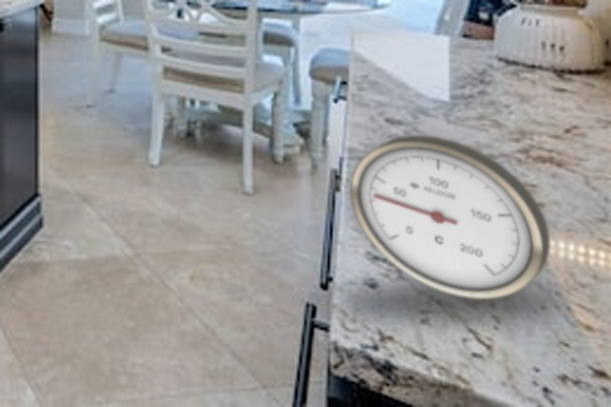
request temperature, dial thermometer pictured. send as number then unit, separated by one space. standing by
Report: 35 °C
